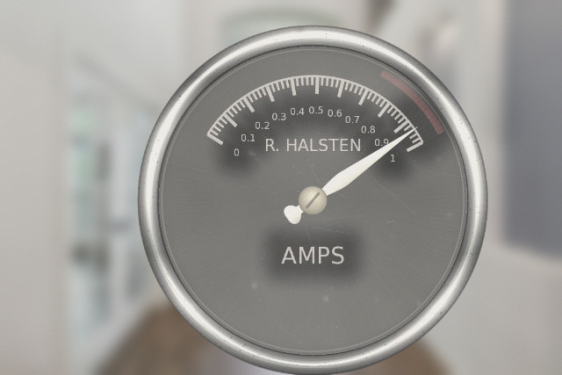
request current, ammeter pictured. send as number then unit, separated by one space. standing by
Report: 0.94 A
